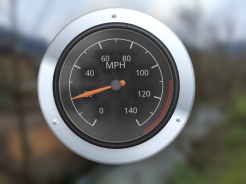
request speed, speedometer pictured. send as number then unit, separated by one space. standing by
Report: 20 mph
